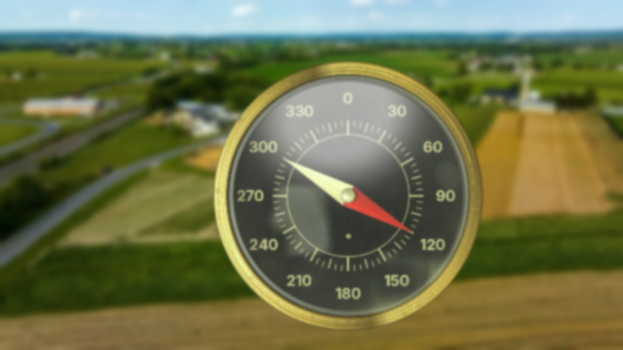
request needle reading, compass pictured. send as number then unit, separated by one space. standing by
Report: 120 °
